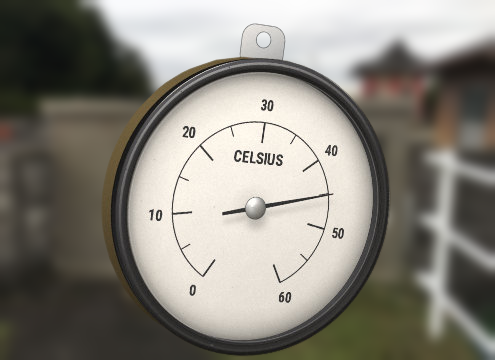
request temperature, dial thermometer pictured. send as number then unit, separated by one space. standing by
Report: 45 °C
